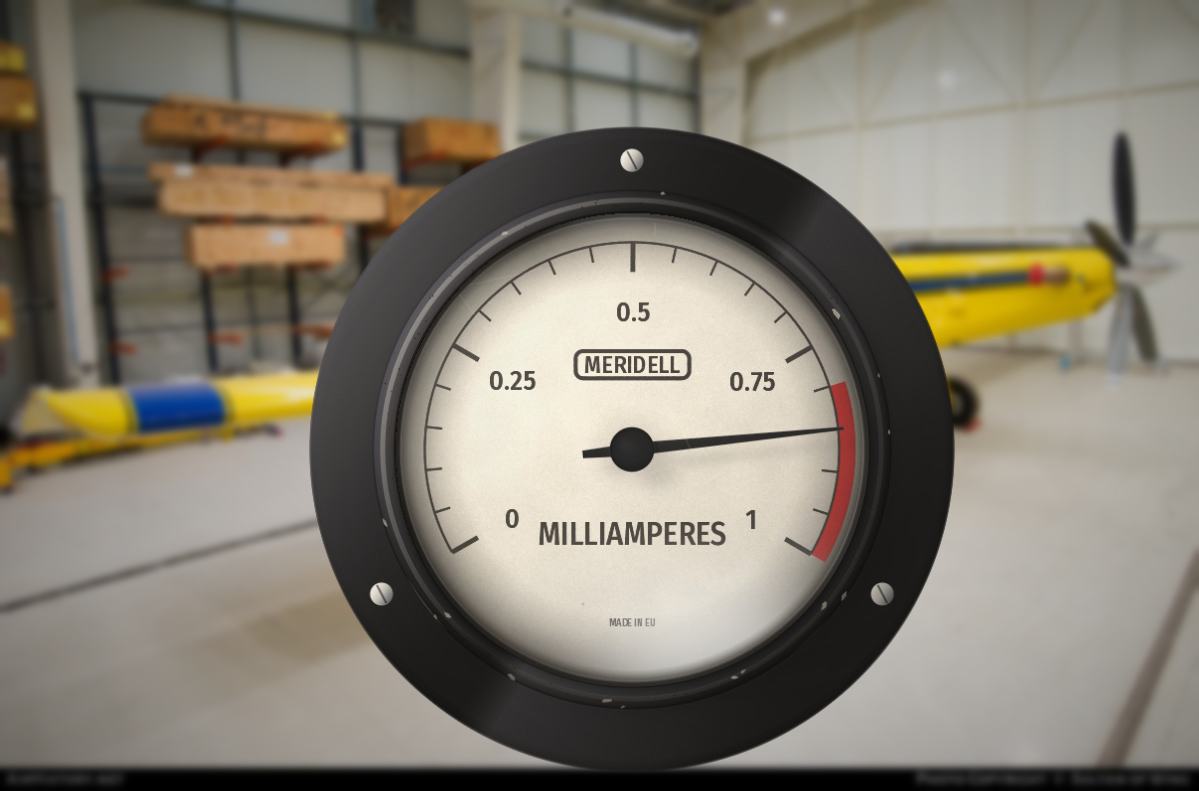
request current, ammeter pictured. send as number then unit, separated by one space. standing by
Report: 0.85 mA
